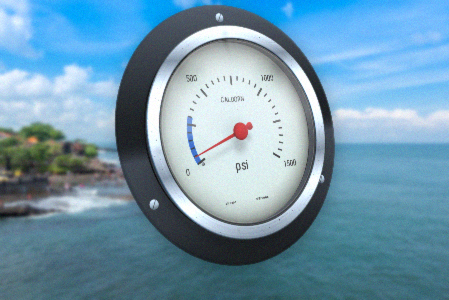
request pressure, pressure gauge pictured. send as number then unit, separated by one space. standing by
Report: 50 psi
